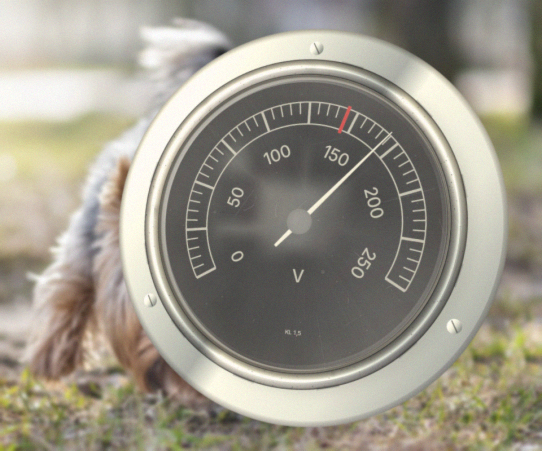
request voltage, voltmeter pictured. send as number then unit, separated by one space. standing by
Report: 170 V
